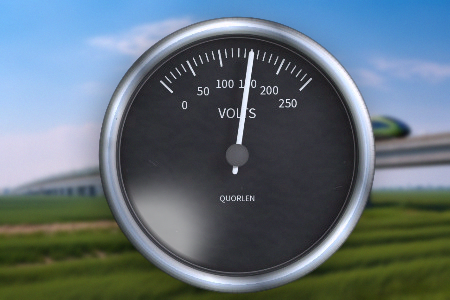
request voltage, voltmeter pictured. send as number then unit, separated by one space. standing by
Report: 150 V
